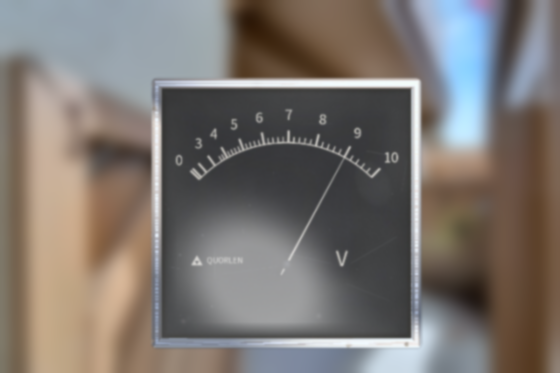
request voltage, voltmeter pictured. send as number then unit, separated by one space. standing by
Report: 9 V
